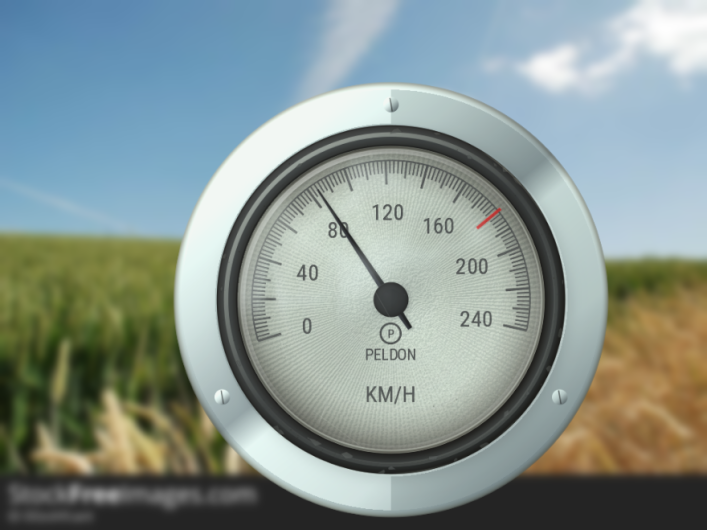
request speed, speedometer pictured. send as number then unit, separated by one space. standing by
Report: 84 km/h
